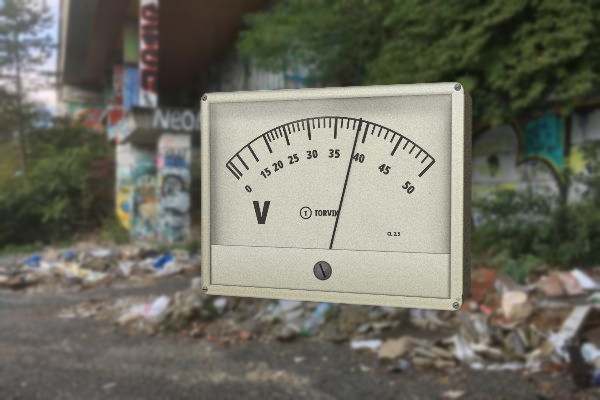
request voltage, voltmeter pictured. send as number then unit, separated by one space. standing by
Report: 39 V
